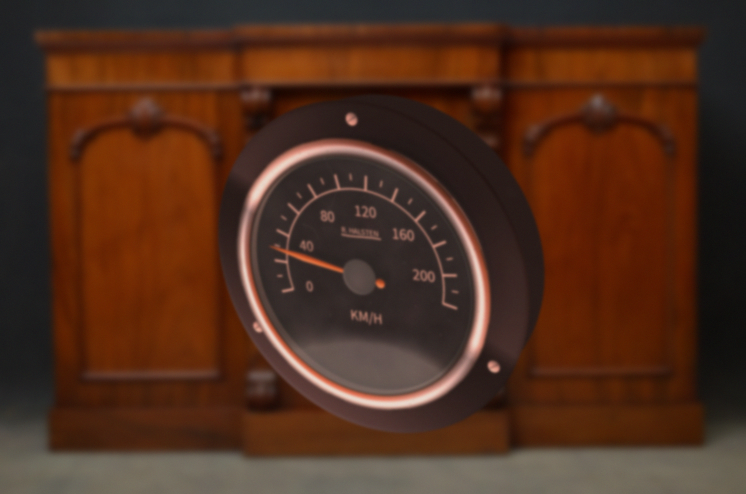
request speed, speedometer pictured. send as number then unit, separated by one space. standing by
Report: 30 km/h
